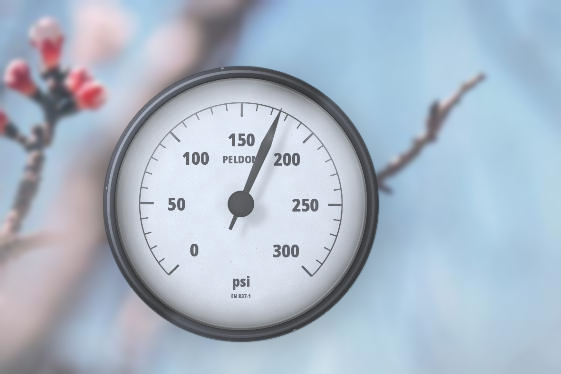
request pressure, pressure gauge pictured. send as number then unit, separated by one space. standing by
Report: 175 psi
